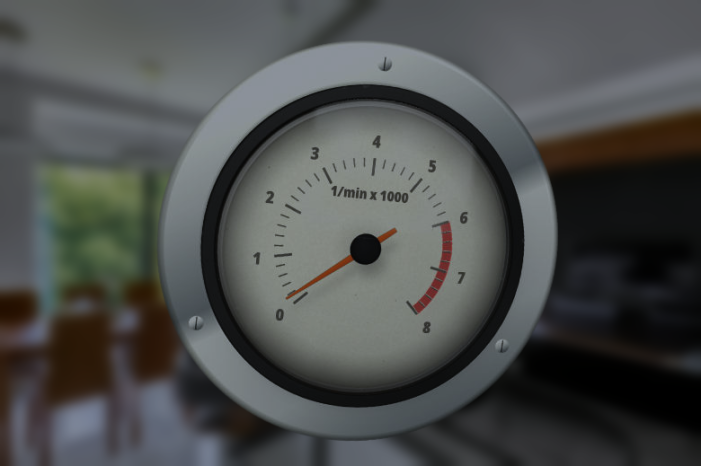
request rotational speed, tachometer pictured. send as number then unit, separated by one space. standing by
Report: 200 rpm
